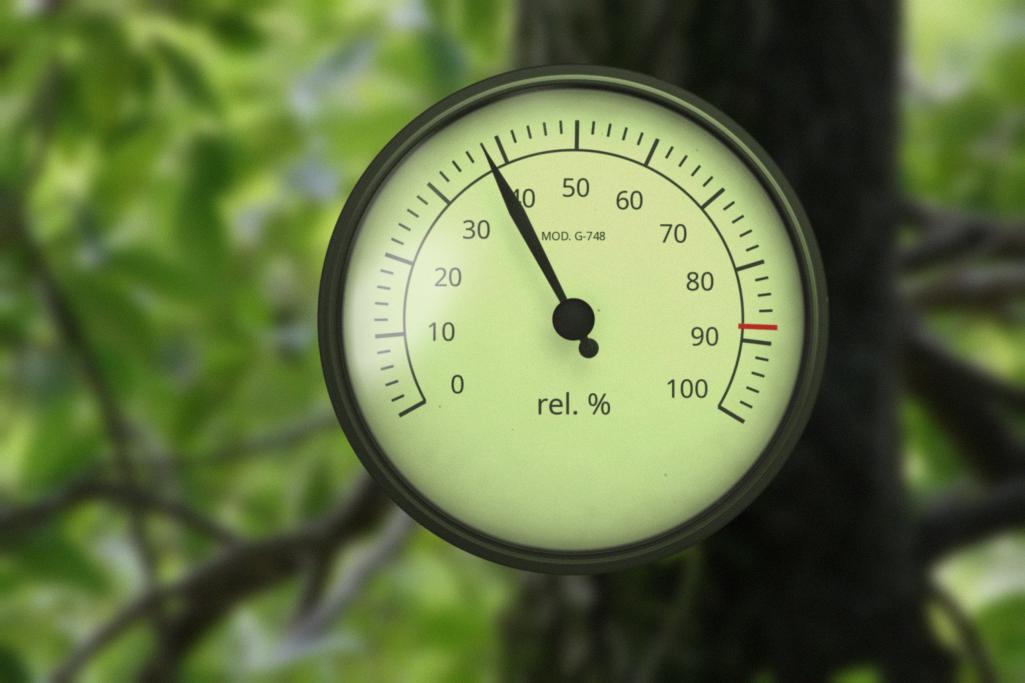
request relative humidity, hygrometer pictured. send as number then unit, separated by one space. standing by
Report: 38 %
